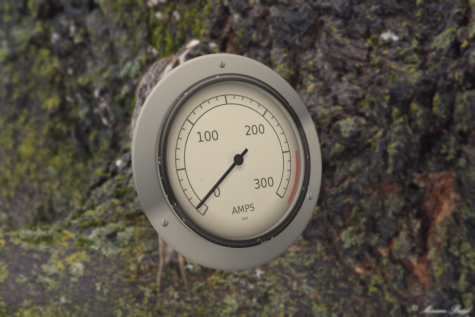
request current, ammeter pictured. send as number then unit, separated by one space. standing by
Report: 10 A
